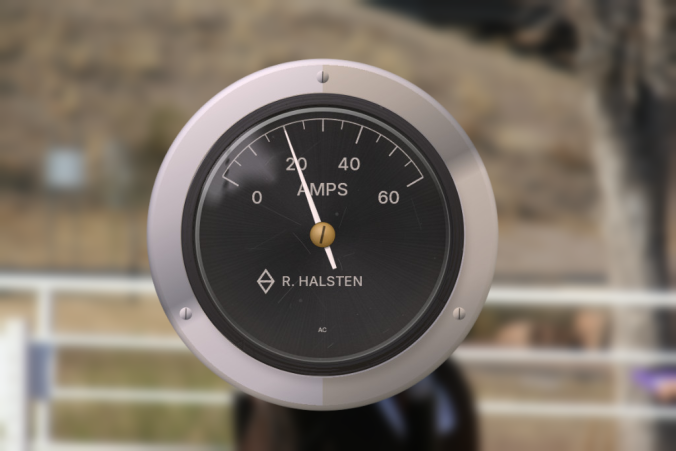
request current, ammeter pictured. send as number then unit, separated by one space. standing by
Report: 20 A
